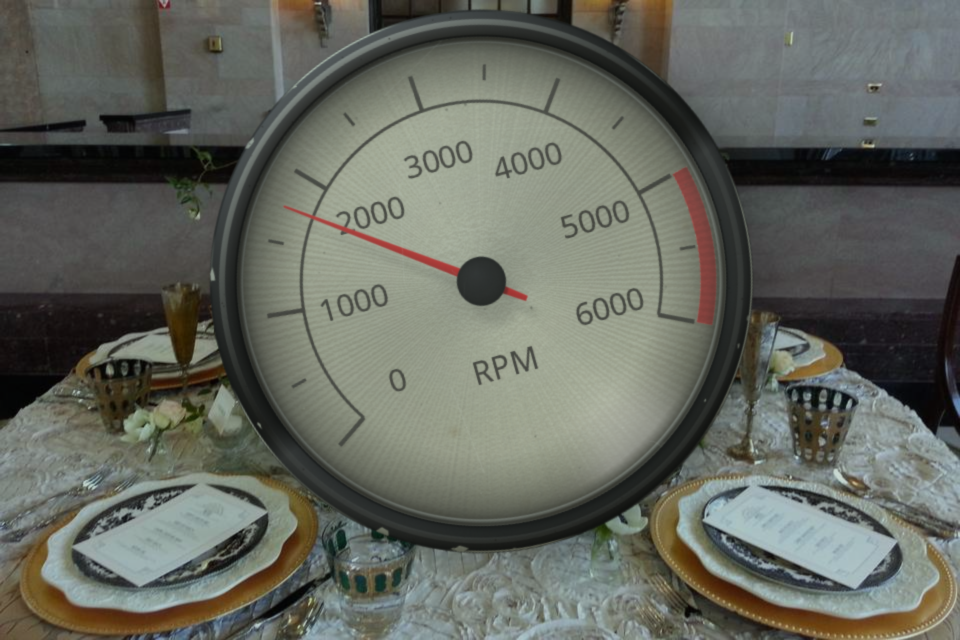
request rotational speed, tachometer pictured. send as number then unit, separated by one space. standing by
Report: 1750 rpm
